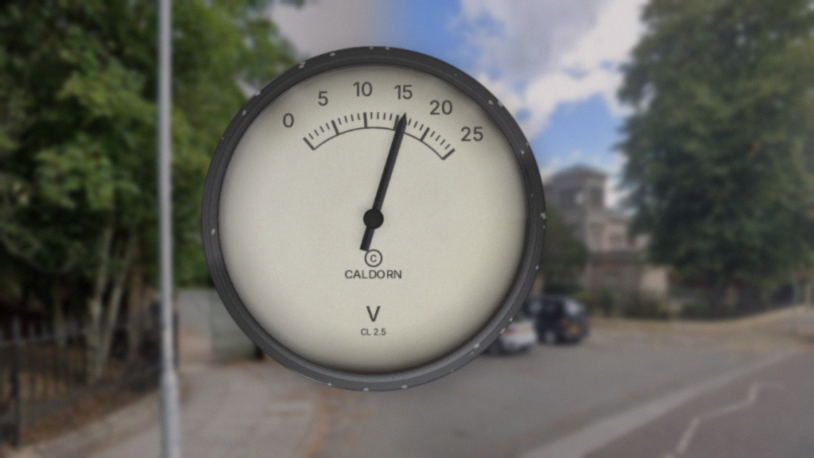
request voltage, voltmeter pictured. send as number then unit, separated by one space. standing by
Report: 16 V
